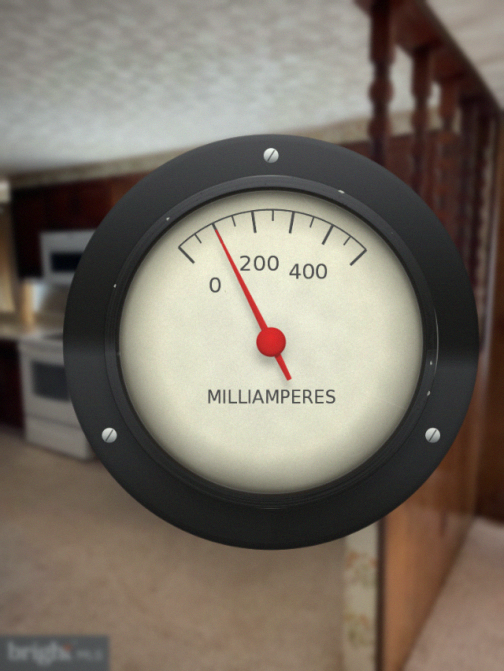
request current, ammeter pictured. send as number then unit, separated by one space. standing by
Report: 100 mA
